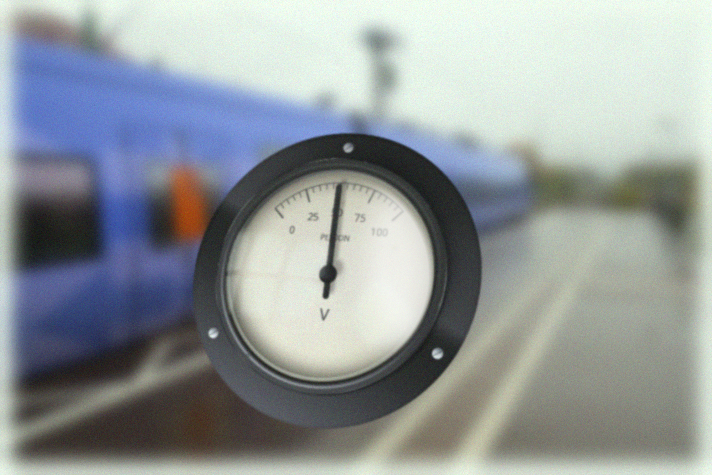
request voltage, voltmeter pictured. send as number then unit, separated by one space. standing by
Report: 50 V
